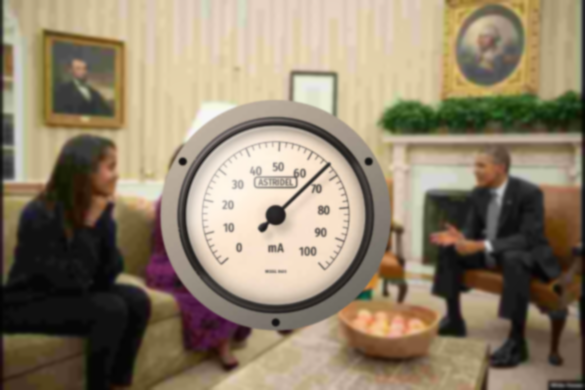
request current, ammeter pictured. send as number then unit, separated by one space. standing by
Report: 66 mA
